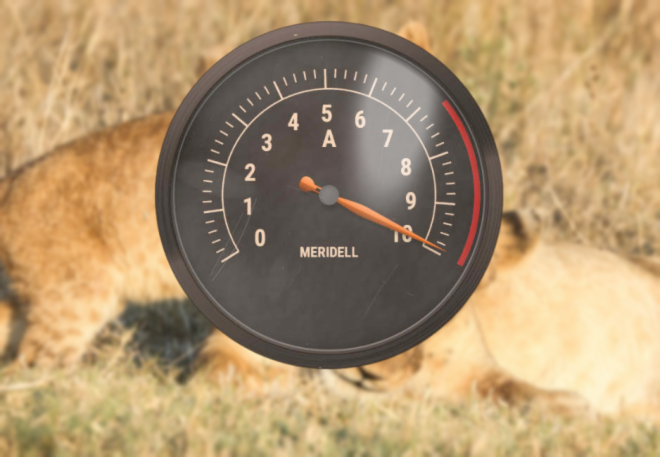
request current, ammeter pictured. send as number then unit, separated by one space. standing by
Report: 9.9 A
